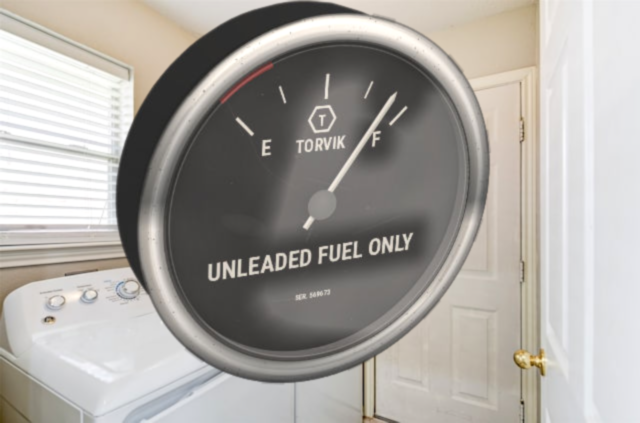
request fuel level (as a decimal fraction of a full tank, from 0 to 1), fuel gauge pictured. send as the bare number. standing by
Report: 0.875
